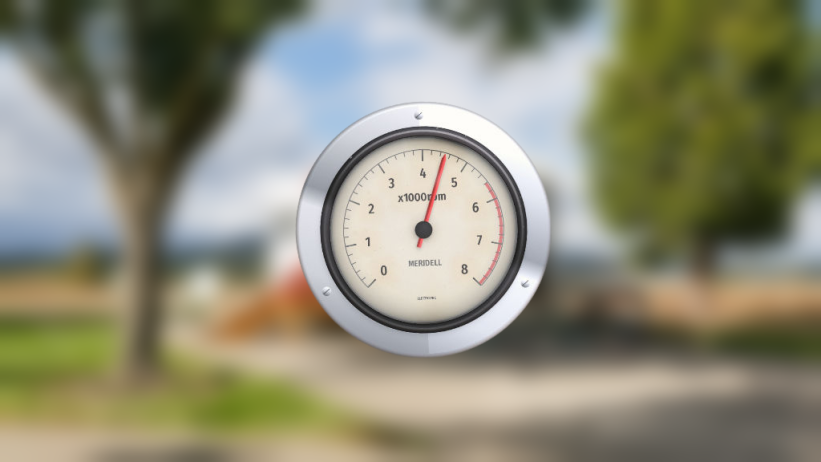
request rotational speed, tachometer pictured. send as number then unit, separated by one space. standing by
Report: 4500 rpm
